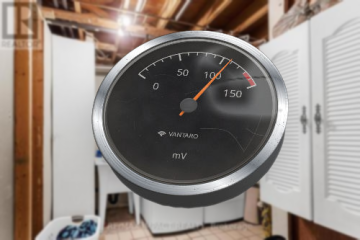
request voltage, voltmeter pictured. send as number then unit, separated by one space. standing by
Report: 110 mV
